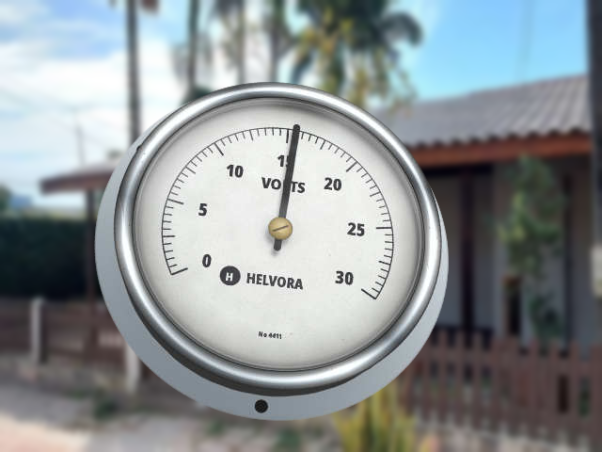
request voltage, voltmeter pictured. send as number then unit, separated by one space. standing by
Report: 15.5 V
